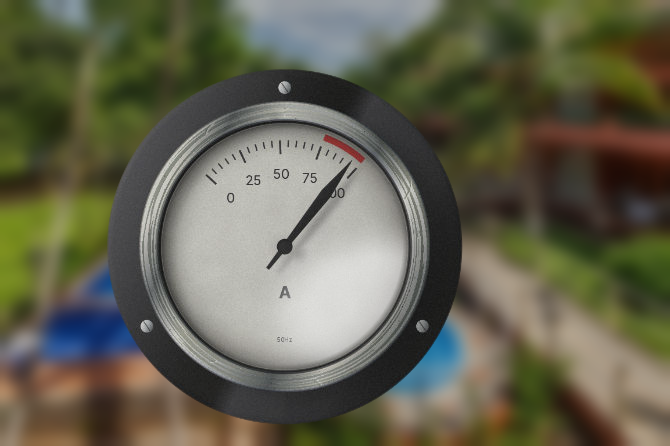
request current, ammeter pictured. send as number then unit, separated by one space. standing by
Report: 95 A
